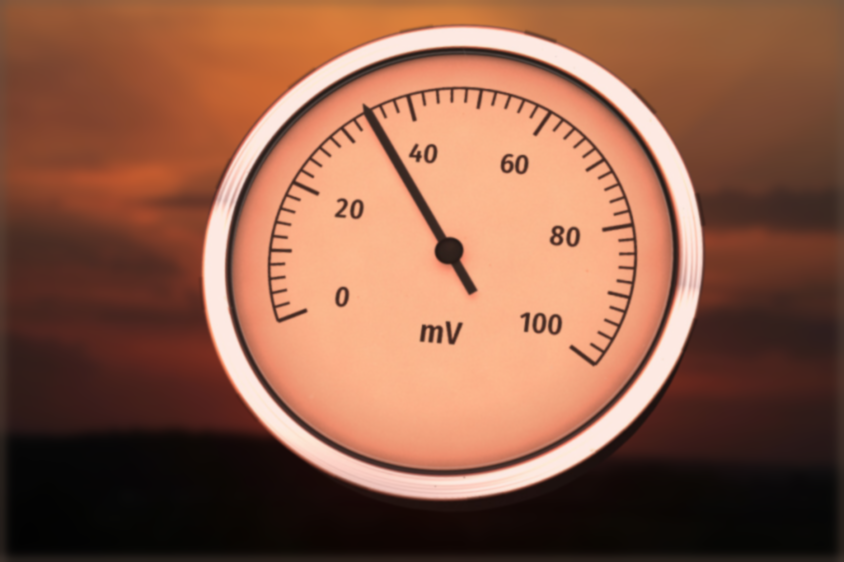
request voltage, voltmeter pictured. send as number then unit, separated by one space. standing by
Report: 34 mV
